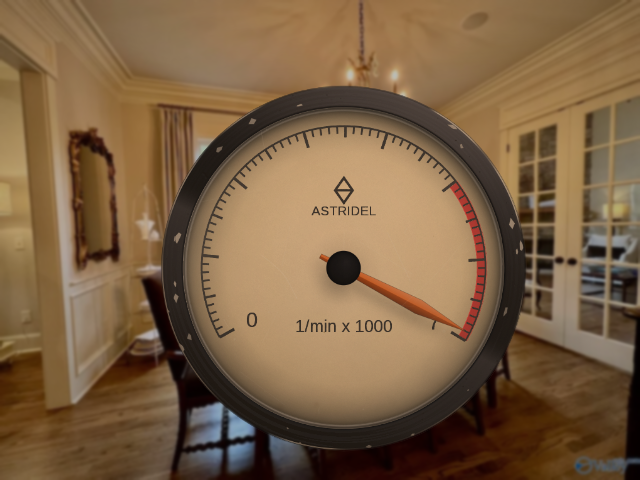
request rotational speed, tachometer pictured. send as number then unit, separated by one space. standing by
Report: 6900 rpm
